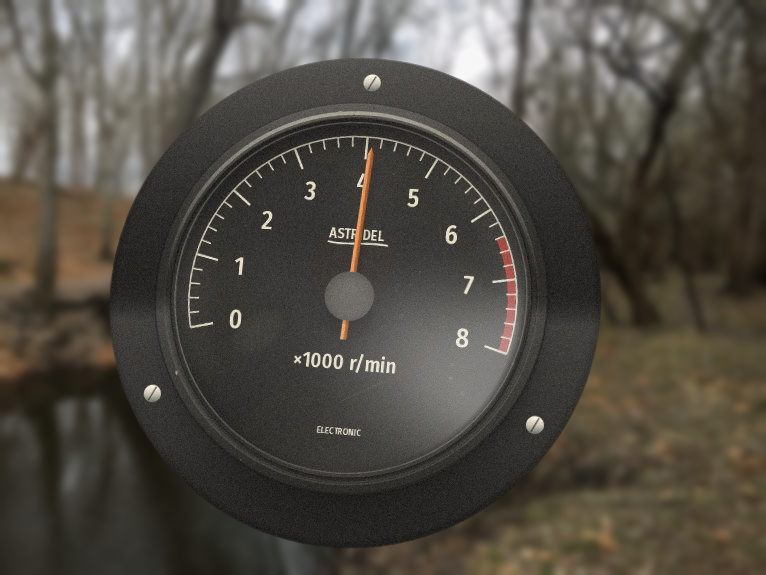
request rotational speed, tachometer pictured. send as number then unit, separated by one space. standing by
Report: 4100 rpm
